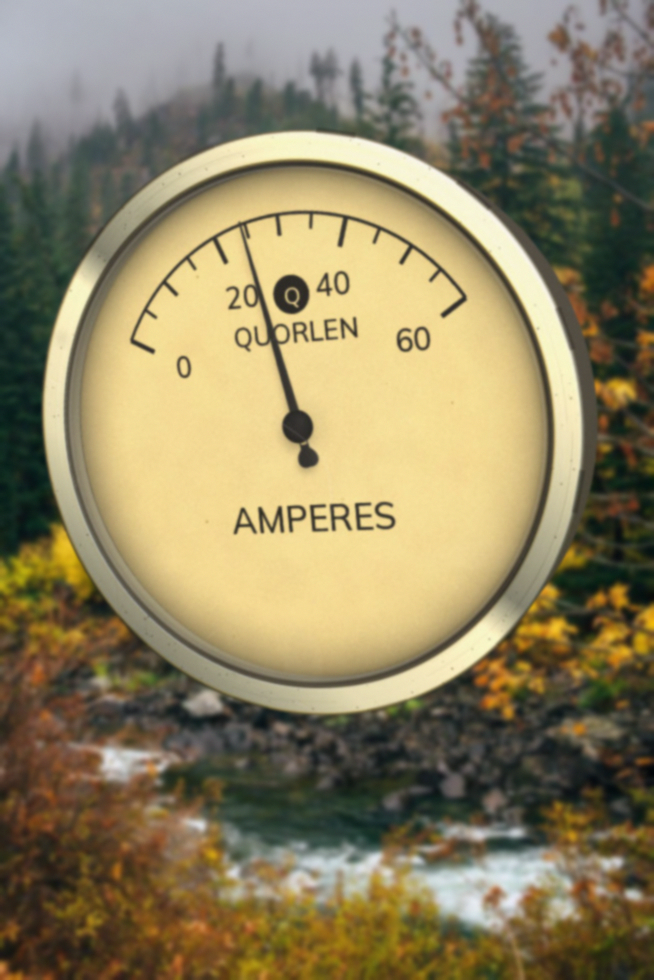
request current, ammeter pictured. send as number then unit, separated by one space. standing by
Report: 25 A
